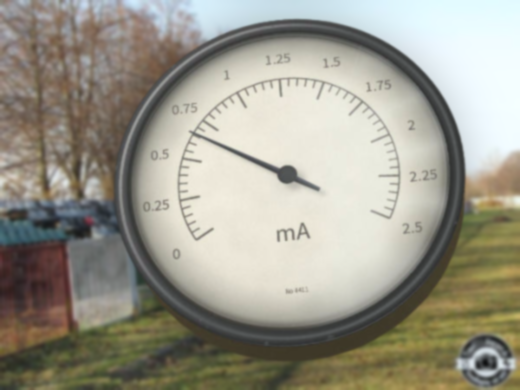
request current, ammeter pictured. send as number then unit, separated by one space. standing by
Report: 0.65 mA
